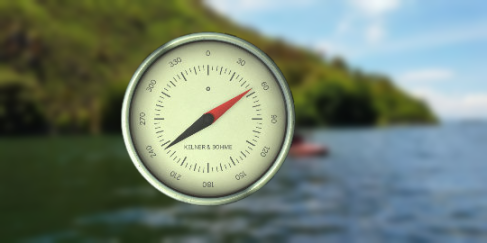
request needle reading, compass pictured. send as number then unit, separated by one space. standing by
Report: 55 °
